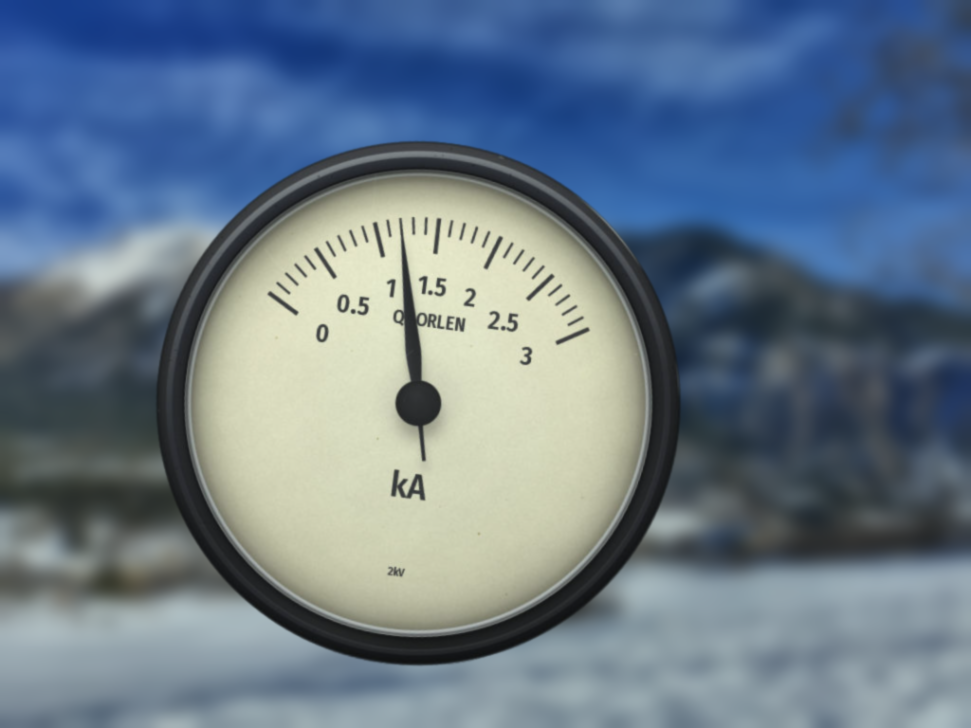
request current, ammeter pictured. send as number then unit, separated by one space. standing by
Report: 1.2 kA
